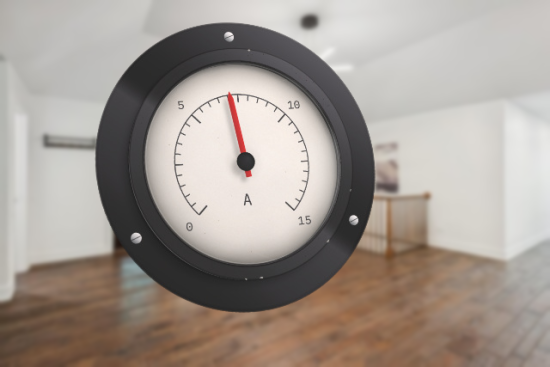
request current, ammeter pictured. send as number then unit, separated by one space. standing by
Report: 7 A
